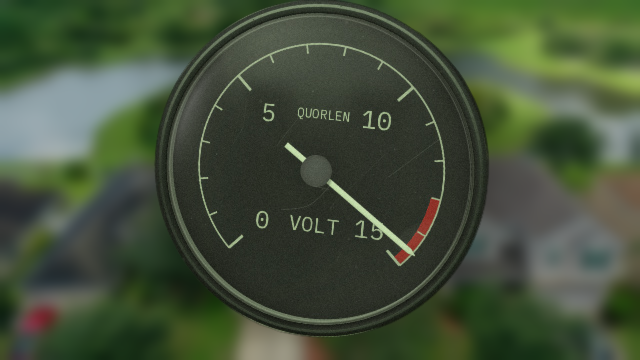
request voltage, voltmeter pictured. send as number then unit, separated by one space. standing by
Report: 14.5 V
